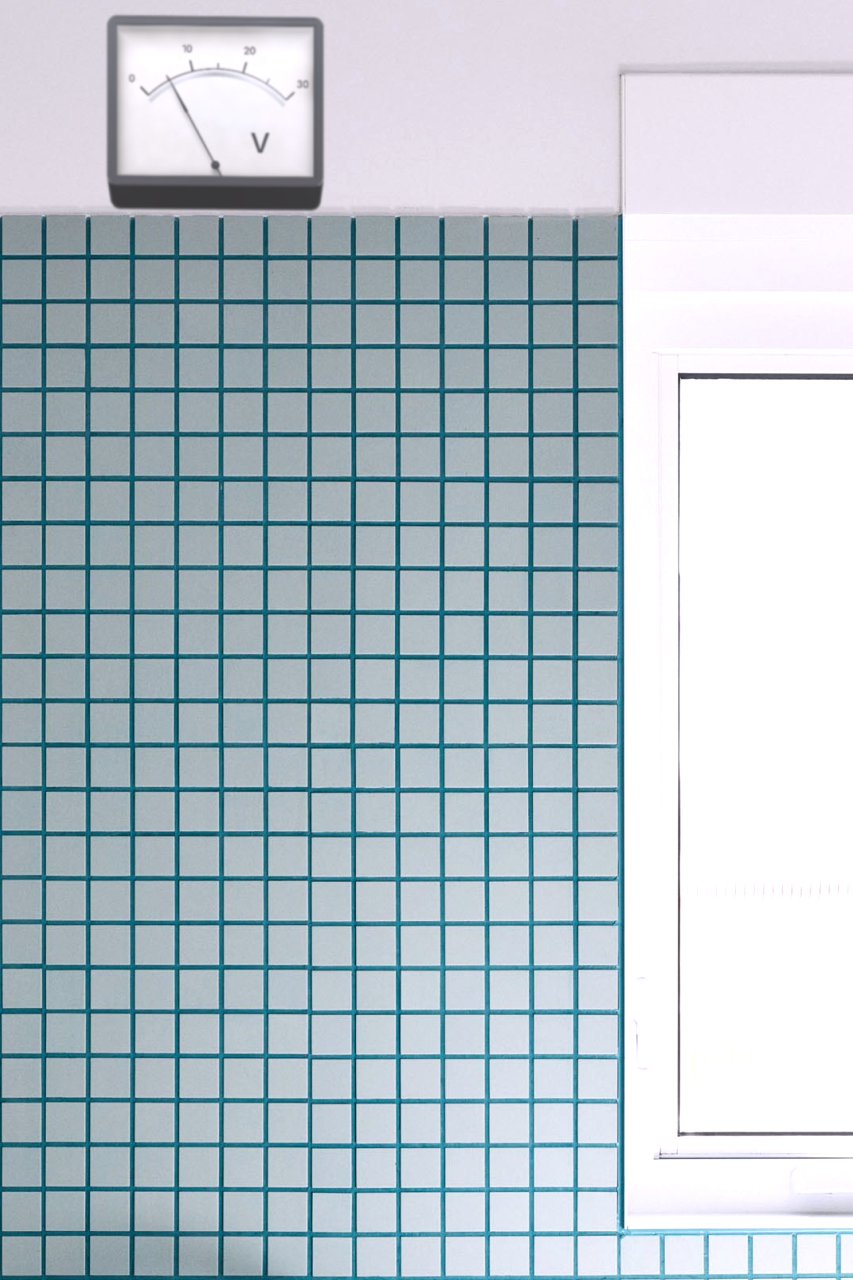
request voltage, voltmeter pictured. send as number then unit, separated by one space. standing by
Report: 5 V
